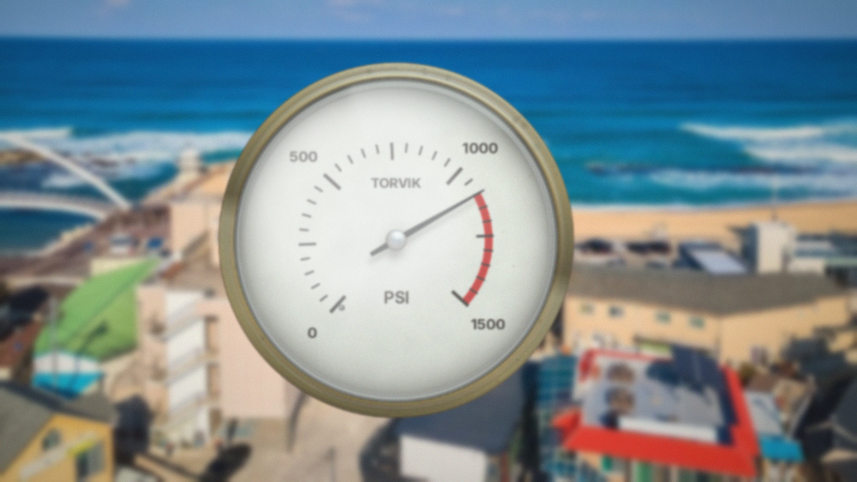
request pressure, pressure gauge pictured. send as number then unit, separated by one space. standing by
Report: 1100 psi
